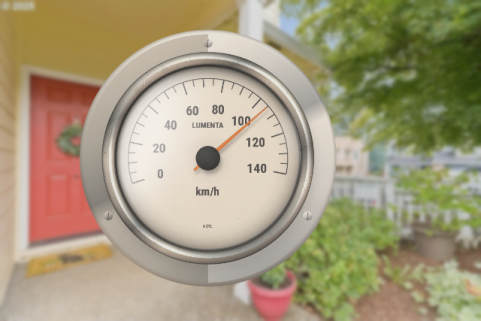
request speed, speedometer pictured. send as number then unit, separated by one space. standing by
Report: 105 km/h
